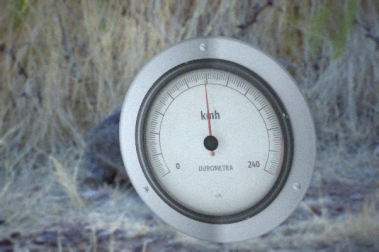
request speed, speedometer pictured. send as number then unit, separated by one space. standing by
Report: 120 km/h
